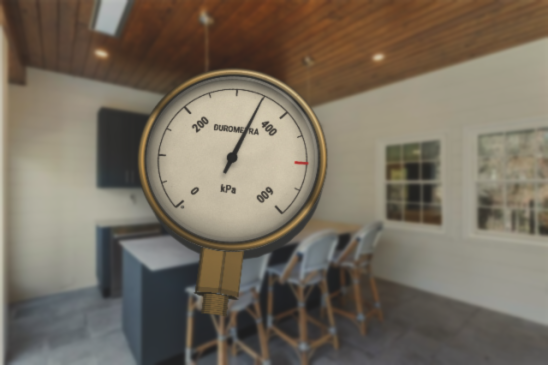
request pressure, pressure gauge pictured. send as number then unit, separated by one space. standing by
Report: 350 kPa
